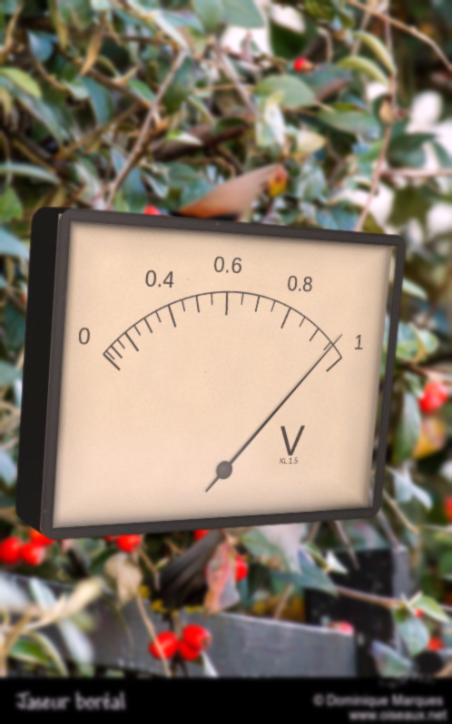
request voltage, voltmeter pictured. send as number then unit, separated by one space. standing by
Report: 0.95 V
